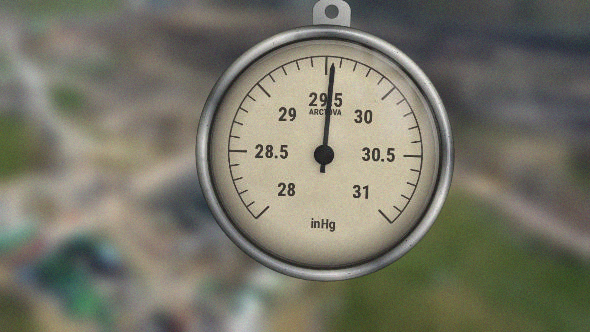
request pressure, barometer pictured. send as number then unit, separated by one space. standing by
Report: 29.55 inHg
